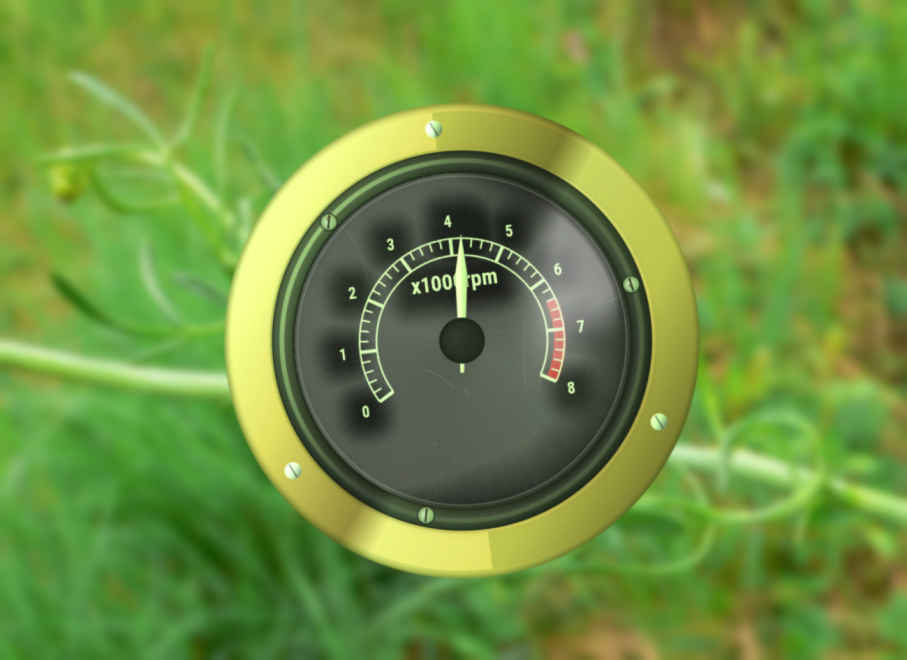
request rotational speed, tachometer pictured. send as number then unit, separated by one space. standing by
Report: 4200 rpm
